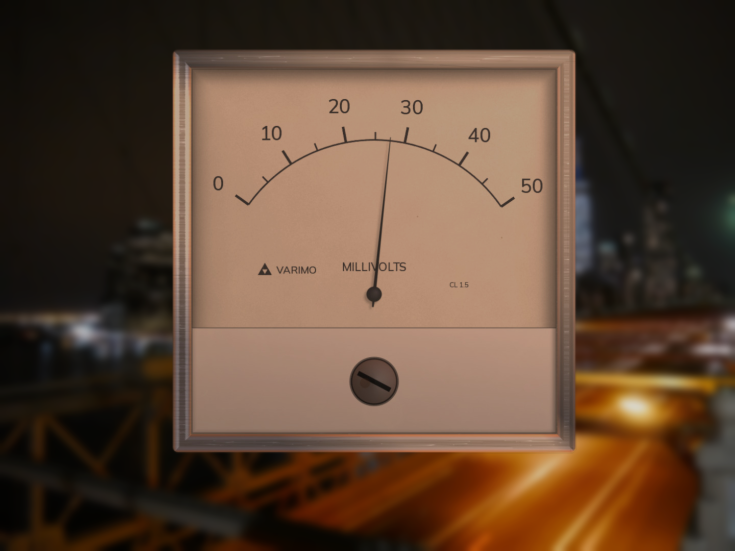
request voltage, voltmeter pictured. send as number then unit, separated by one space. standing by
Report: 27.5 mV
